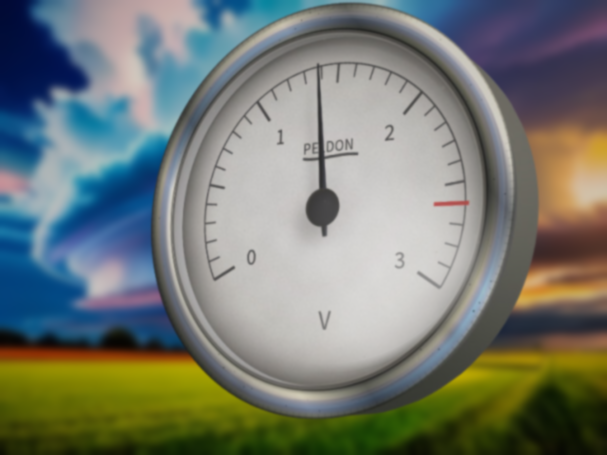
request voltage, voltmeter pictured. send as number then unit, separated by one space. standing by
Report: 1.4 V
